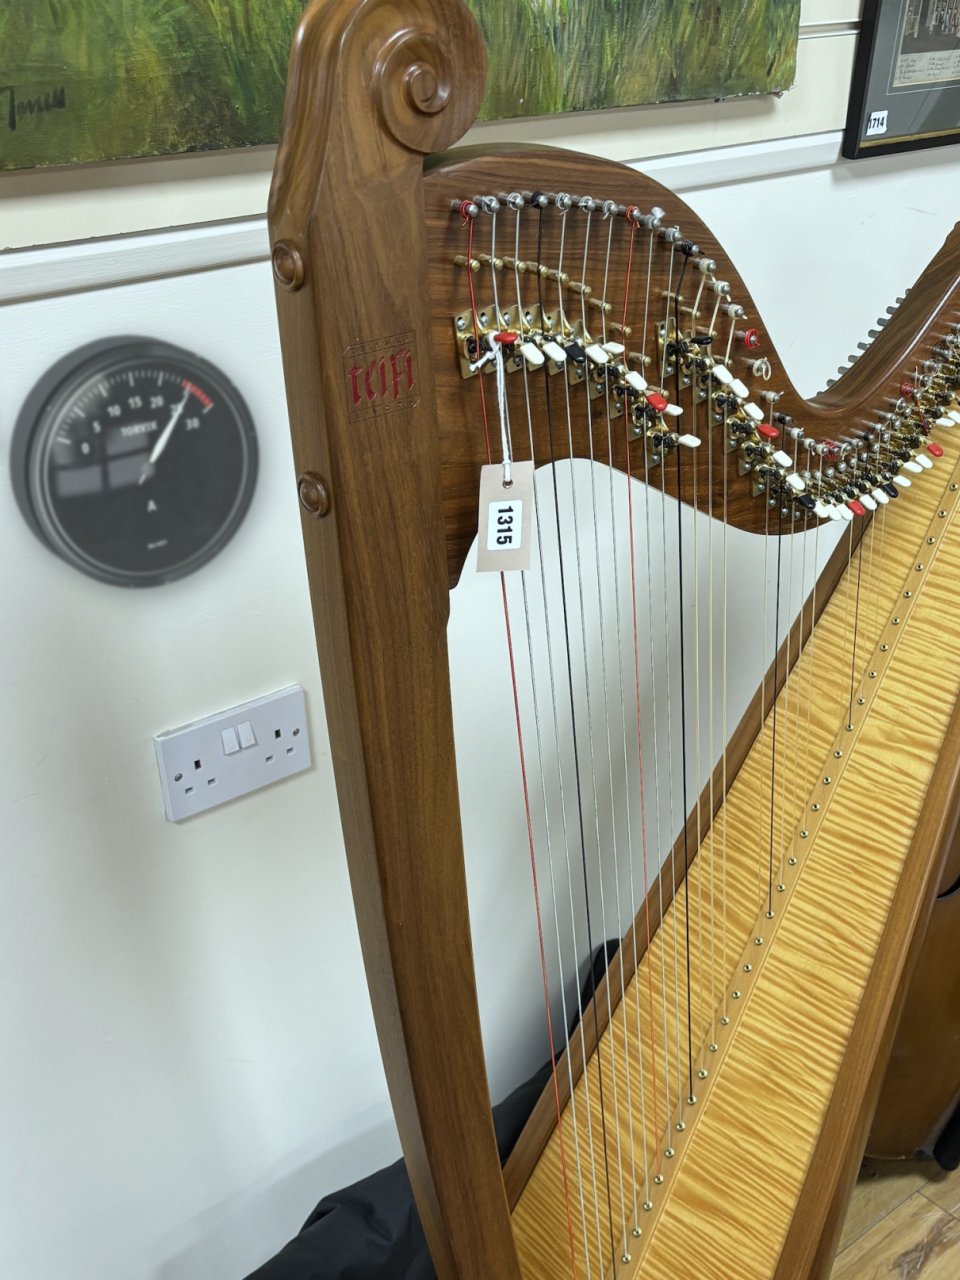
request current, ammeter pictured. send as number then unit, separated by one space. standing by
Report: 25 A
